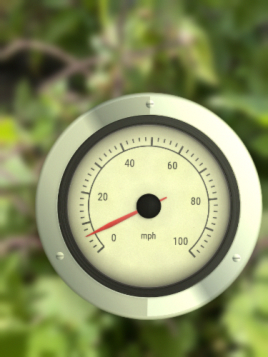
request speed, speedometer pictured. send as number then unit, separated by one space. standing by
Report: 6 mph
